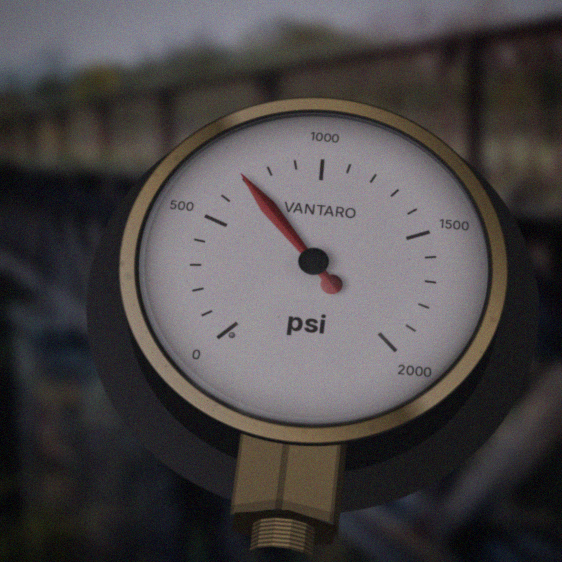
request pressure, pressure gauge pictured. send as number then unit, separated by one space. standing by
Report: 700 psi
